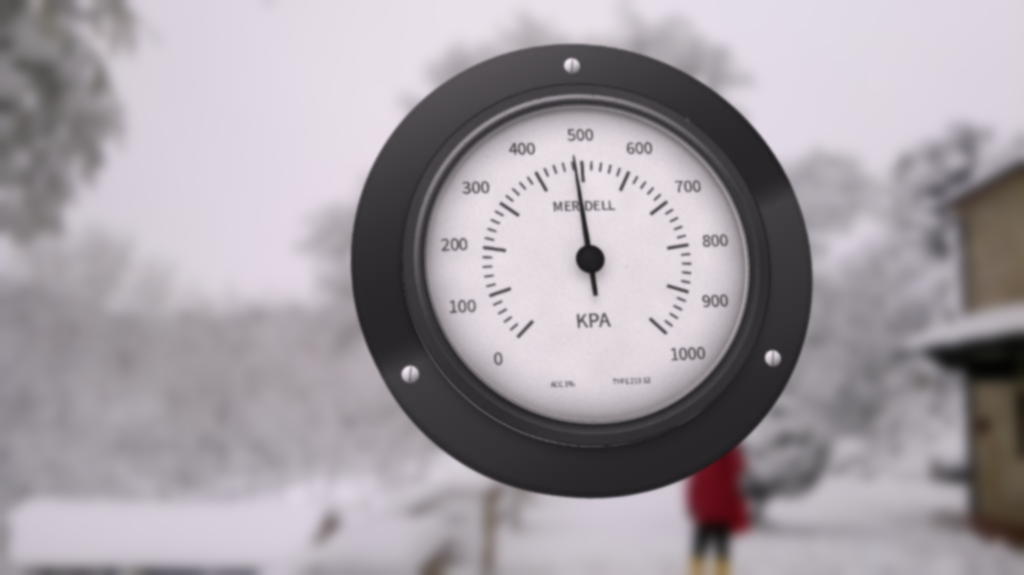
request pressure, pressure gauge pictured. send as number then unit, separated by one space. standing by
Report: 480 kPa
